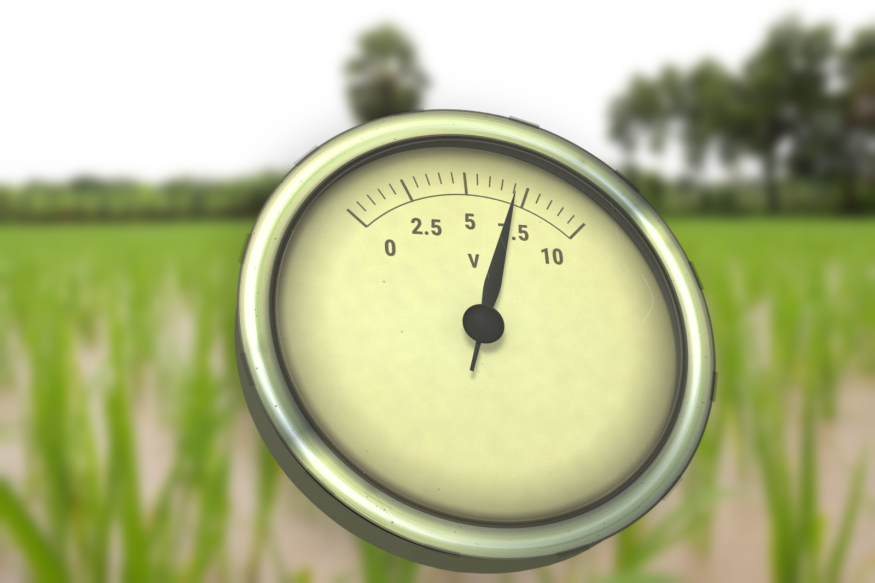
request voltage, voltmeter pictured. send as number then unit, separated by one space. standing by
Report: 7 V
